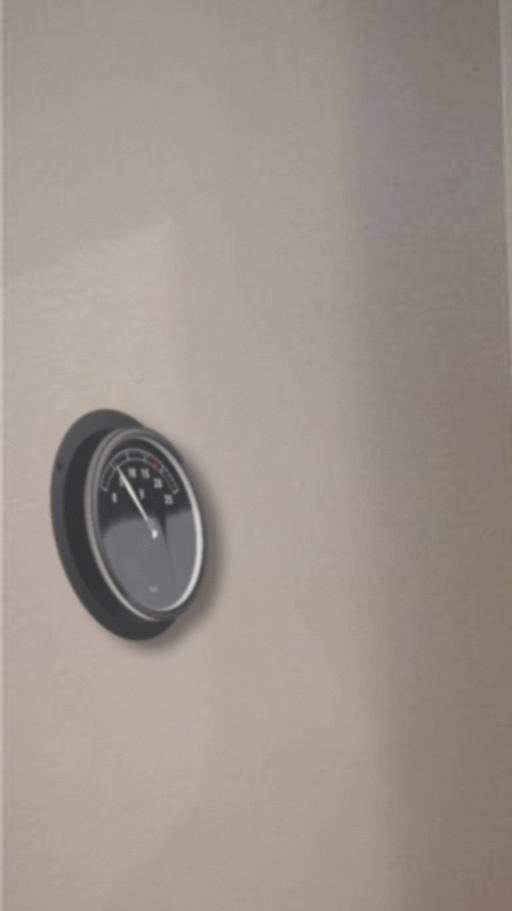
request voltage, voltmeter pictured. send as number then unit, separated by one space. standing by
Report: 5 V
